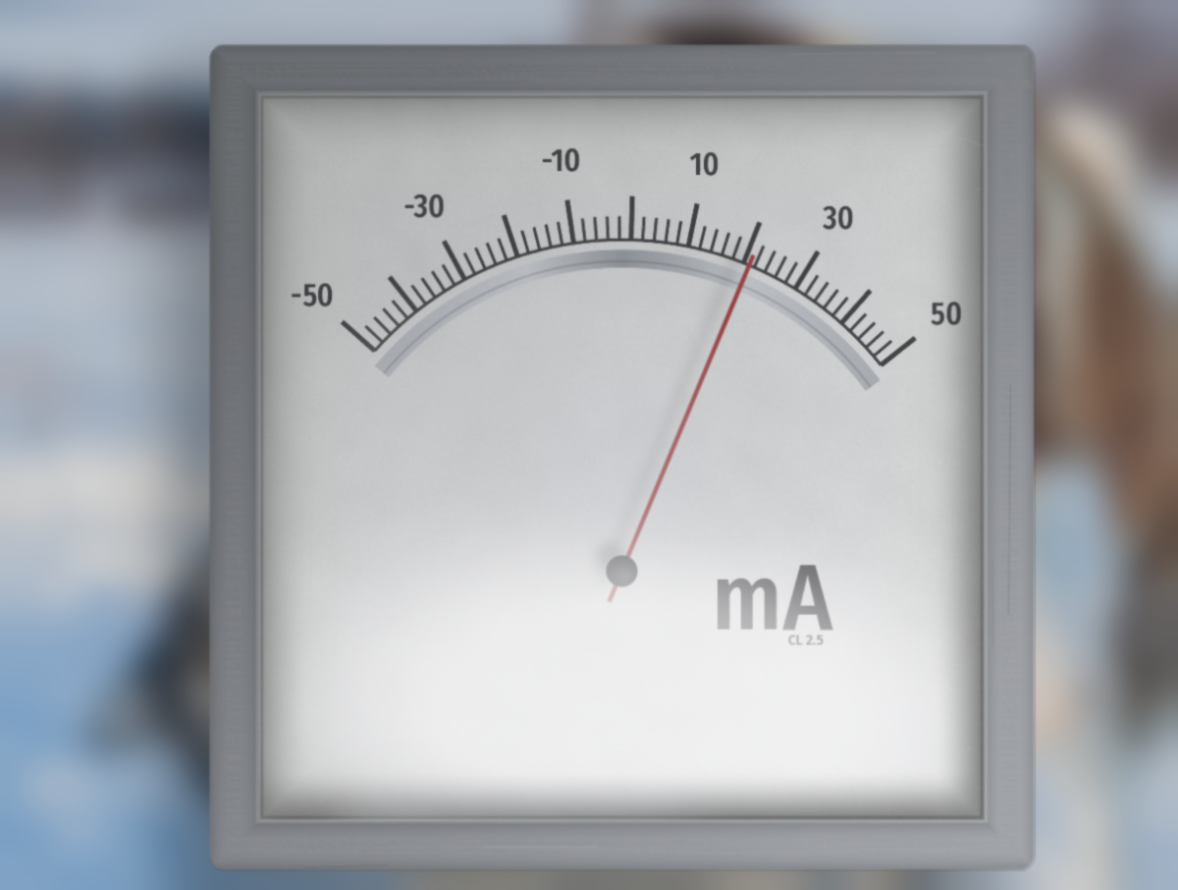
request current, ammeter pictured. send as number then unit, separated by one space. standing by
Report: 21 mA
